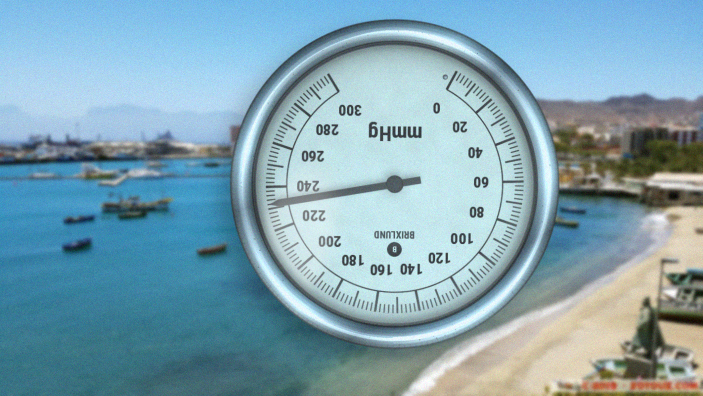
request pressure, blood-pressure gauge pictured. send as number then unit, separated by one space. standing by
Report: 232 mmHg
